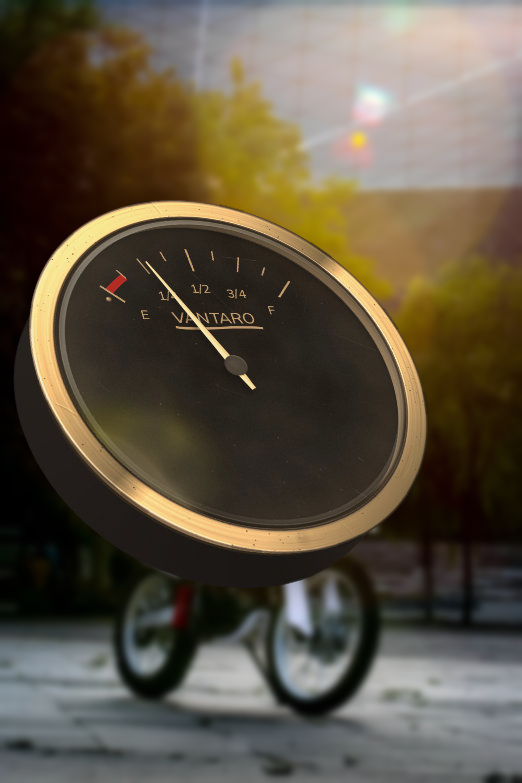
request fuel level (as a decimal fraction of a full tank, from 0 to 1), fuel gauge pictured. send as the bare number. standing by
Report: 0.25
